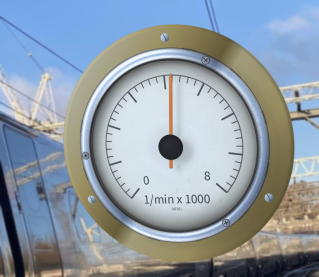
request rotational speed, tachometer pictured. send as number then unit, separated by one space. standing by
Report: 4200 rpm
